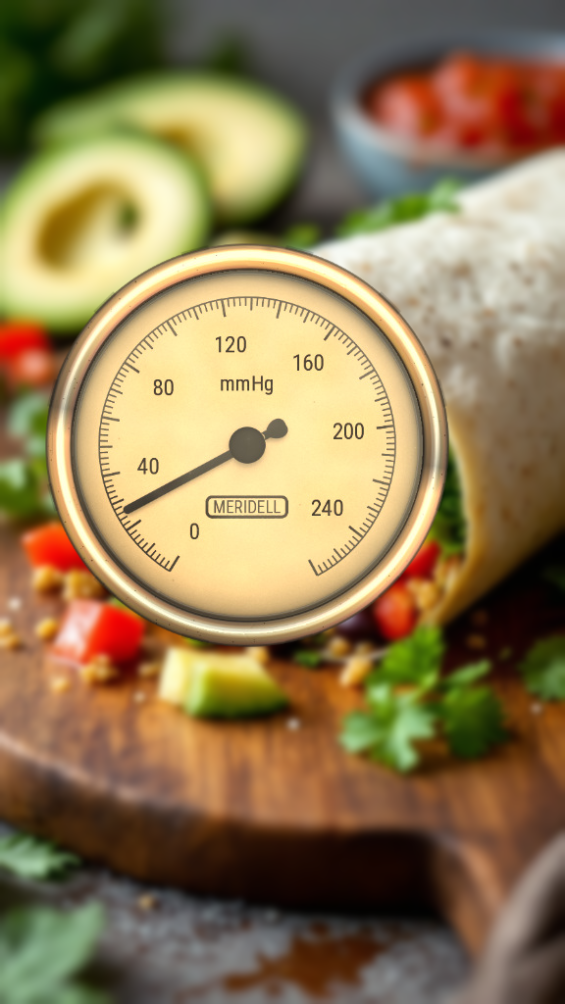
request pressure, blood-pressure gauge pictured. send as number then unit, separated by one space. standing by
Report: 26 mmHg
